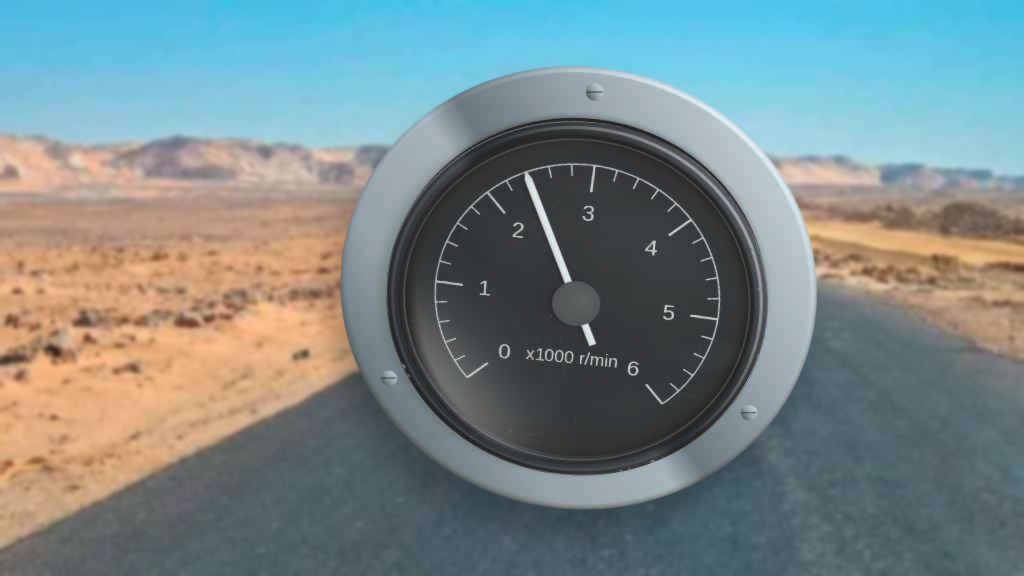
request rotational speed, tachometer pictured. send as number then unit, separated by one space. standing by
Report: 2400 rpm
